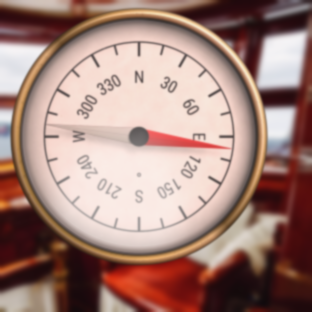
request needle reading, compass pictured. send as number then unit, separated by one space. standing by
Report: 97.5 °
